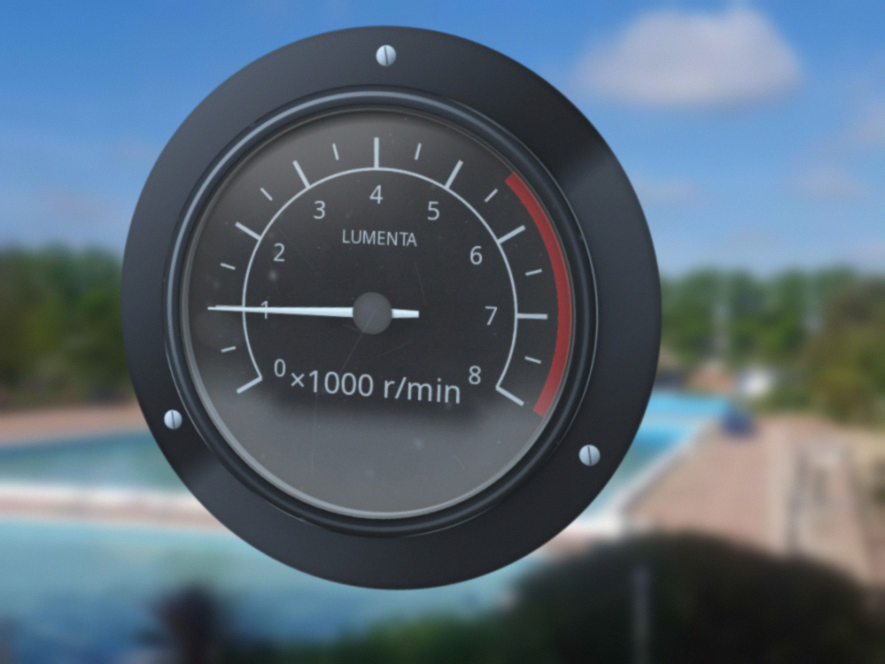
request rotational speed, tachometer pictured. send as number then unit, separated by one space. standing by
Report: 1000 rpm
